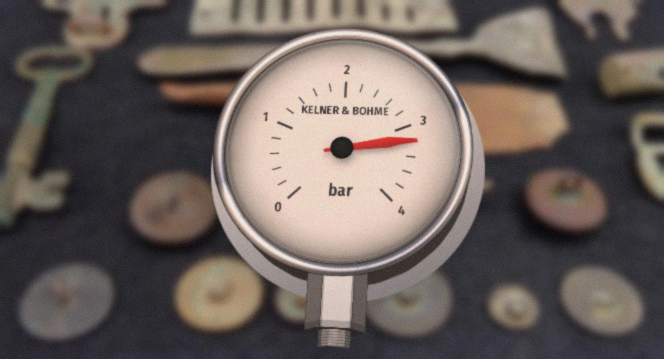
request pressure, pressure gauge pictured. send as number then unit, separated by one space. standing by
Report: 3.2 bar
